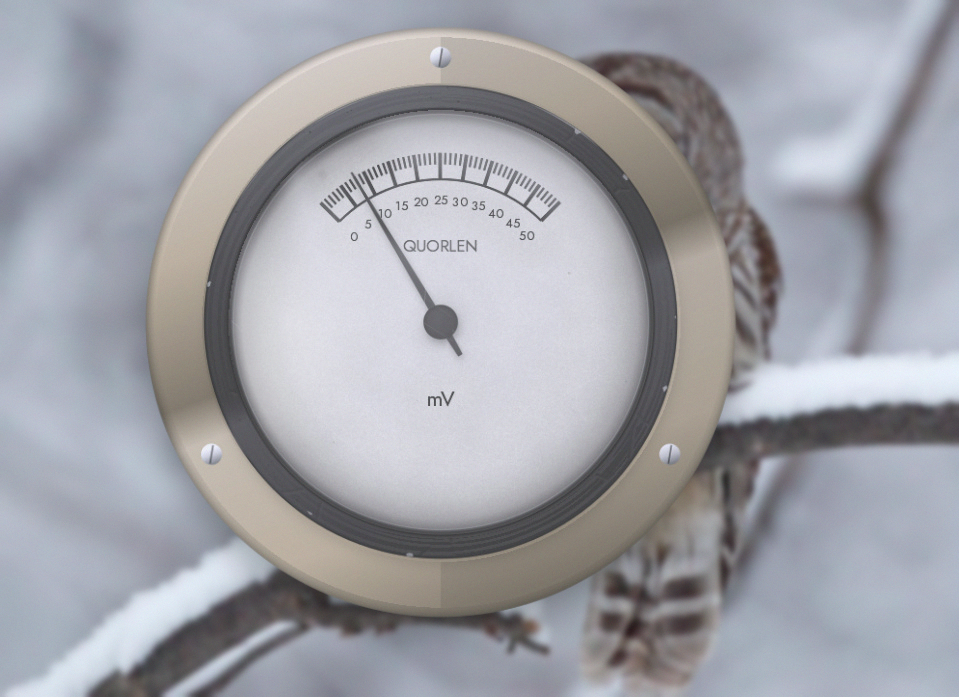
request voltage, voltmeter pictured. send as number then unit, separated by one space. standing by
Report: 8 mV
